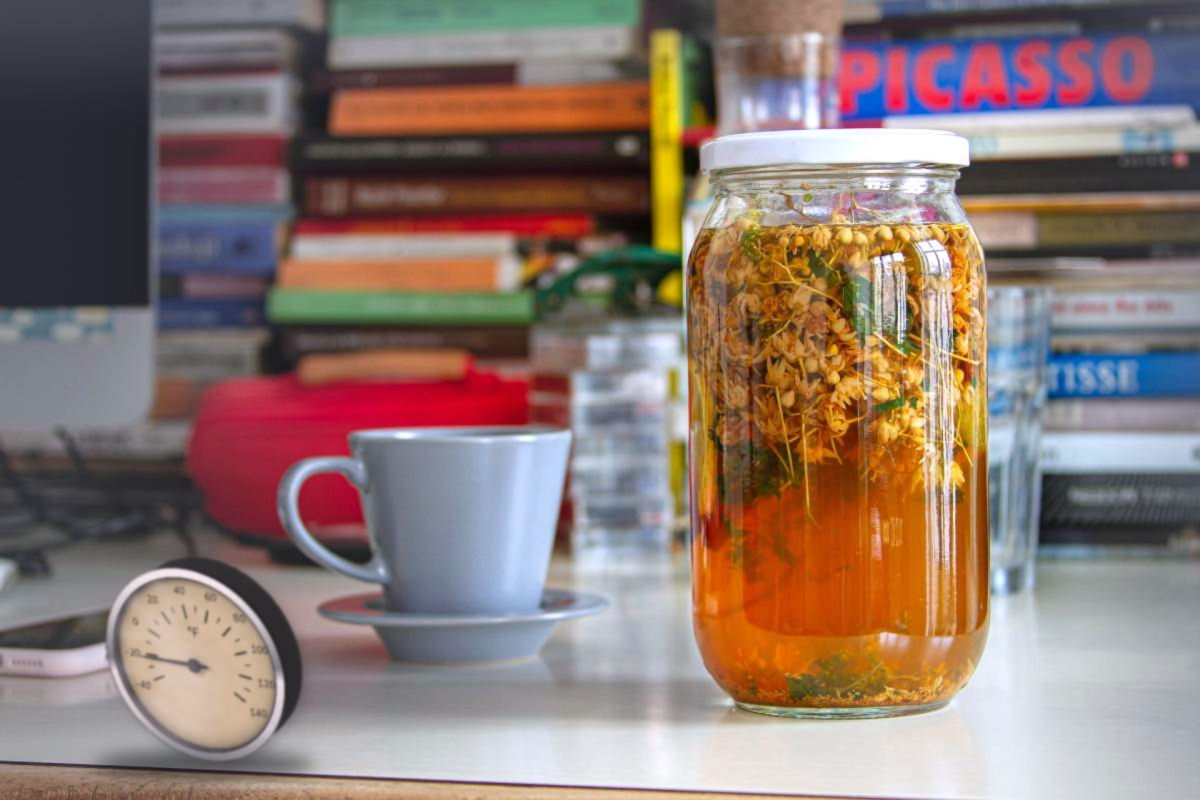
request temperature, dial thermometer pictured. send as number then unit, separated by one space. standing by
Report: -20 °F
